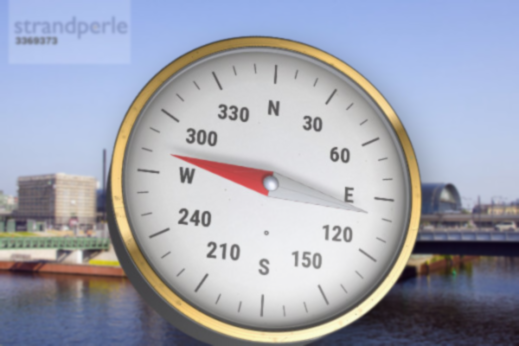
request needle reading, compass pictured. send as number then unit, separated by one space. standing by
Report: 280 °
